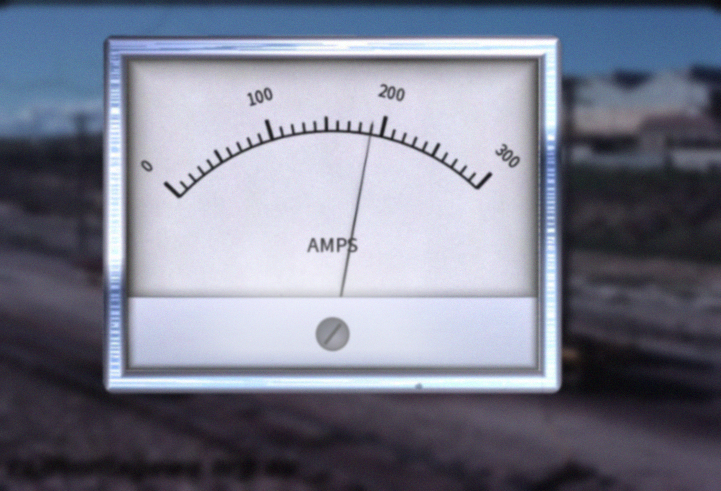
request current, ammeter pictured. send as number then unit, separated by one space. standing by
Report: 190 A
